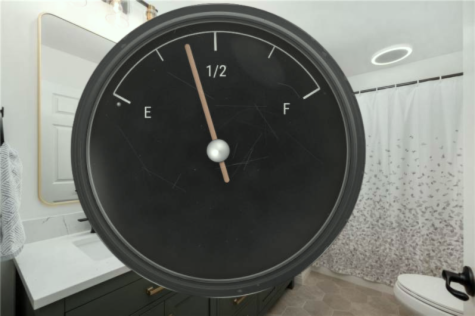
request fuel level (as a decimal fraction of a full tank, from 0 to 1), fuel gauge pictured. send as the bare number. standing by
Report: 0.375
